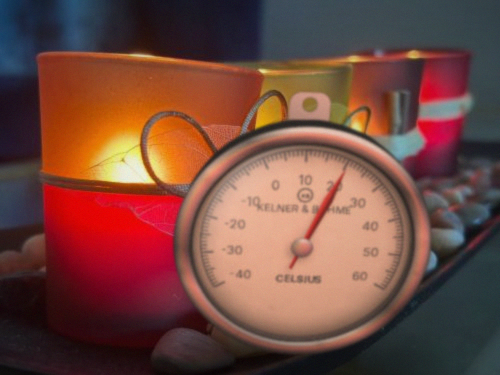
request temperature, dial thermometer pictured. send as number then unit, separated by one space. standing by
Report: 20 °C
